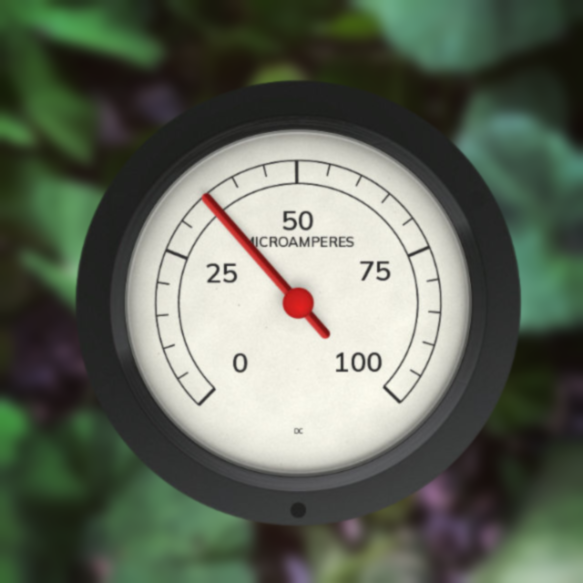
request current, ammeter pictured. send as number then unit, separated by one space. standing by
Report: 35 µA
